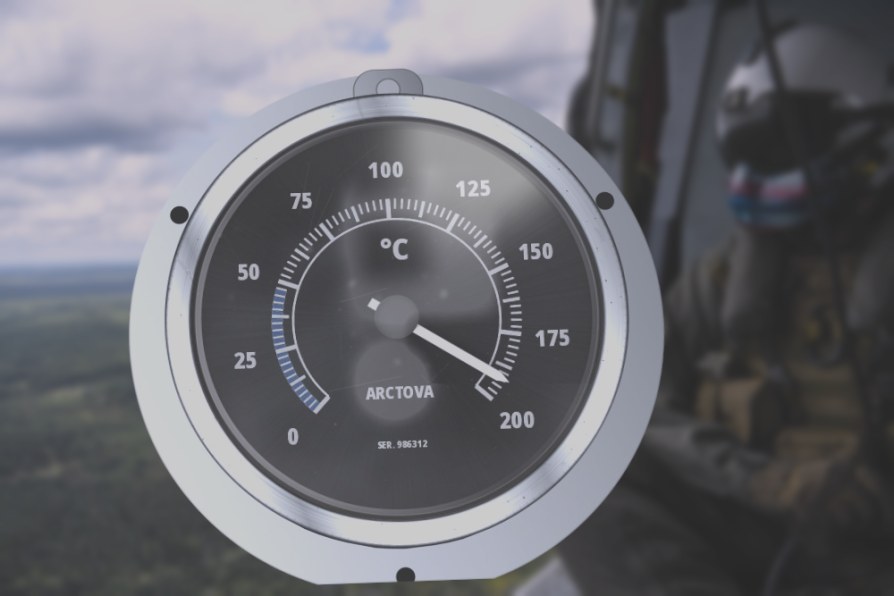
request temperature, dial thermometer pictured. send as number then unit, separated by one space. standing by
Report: 192.5 °C
